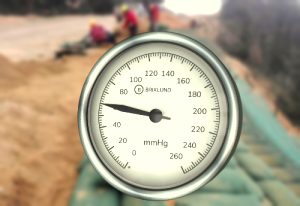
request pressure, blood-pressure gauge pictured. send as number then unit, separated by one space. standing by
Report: 60 mmHg
